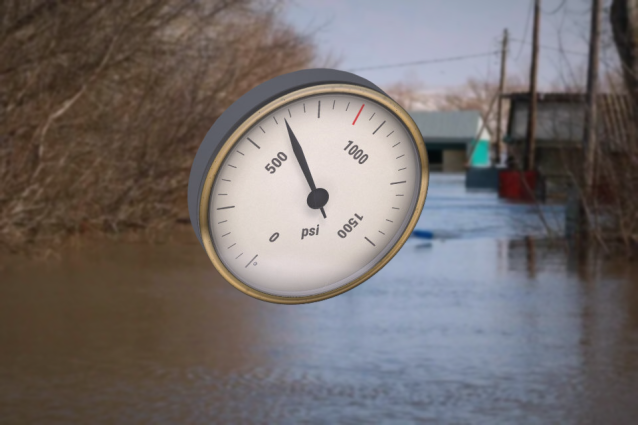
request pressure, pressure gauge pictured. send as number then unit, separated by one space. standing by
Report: 625 psi
